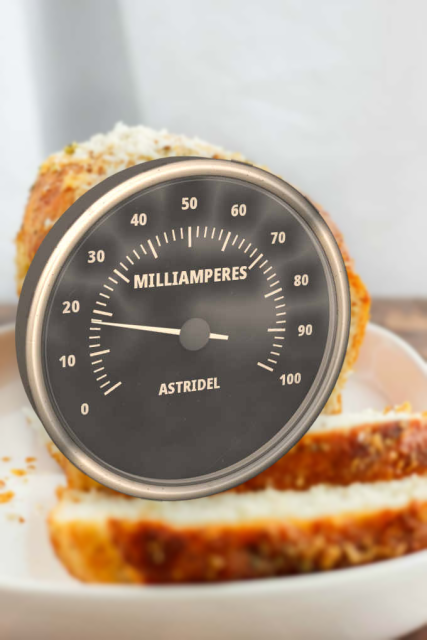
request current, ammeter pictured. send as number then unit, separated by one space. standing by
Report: 18 mA
